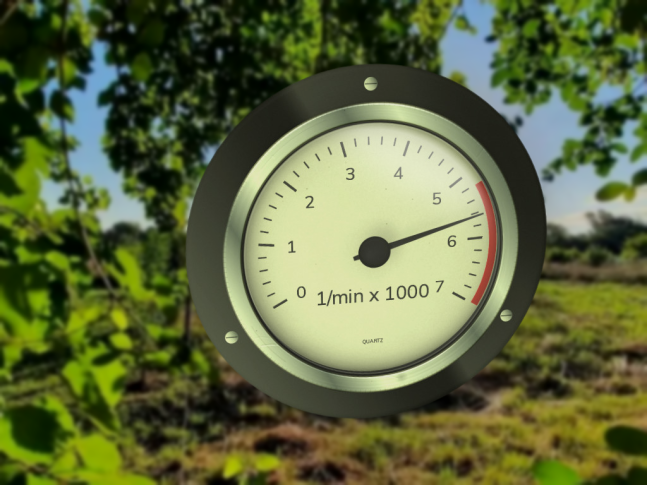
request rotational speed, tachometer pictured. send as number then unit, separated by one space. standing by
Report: 5600 rpm
